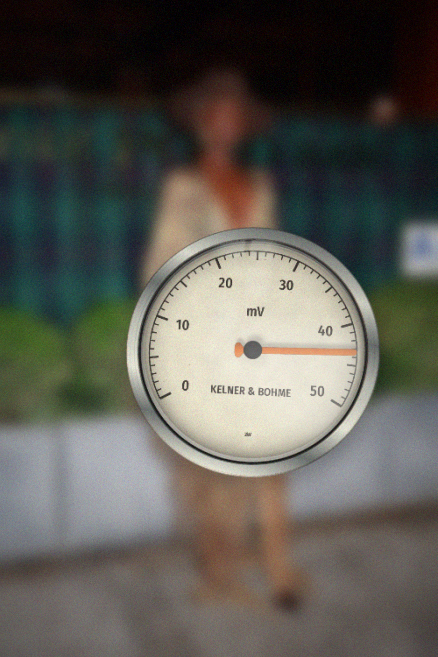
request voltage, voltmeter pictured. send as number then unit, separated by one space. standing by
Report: 43.5 mV
